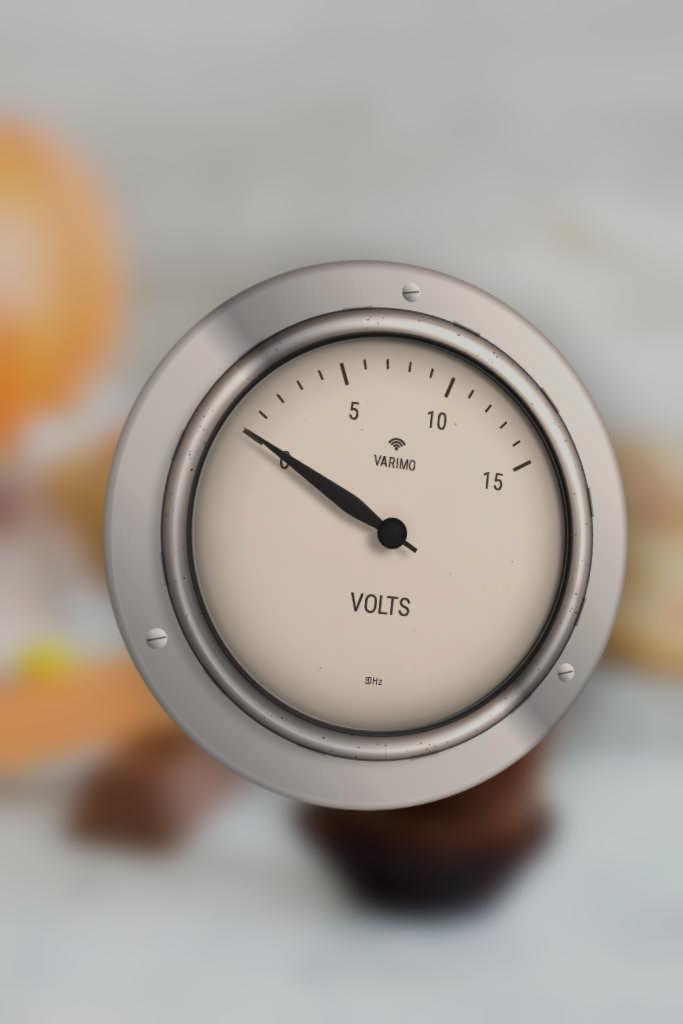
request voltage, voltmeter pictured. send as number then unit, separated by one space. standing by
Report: 0 V
